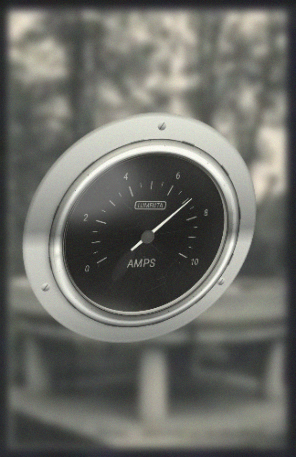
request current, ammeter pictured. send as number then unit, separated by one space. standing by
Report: 7 A
